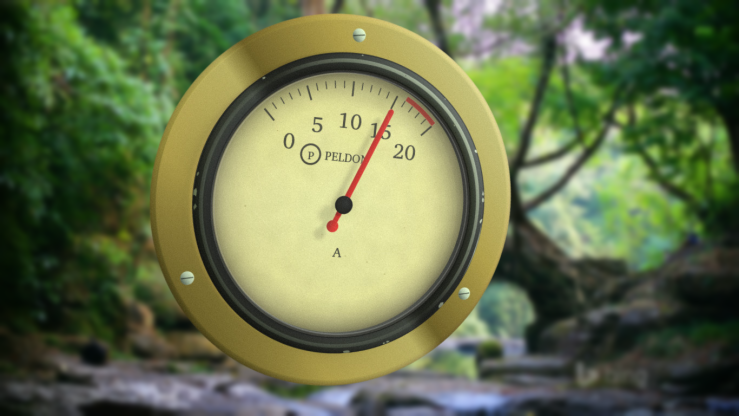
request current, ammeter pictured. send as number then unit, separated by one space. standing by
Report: 15 A
